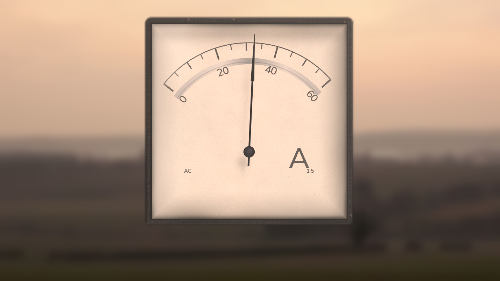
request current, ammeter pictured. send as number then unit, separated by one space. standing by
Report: 32.5 A
